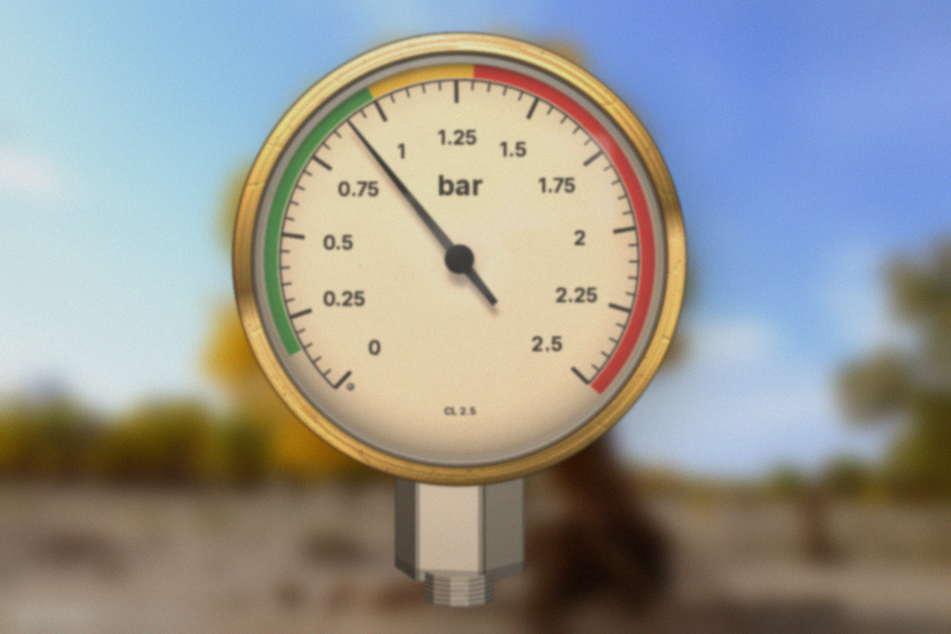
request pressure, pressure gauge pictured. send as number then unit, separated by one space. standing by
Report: 0.9 bar
